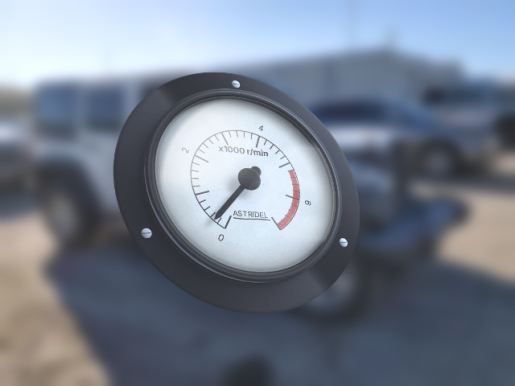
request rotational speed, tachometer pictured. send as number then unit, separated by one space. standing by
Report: 300 rpm
